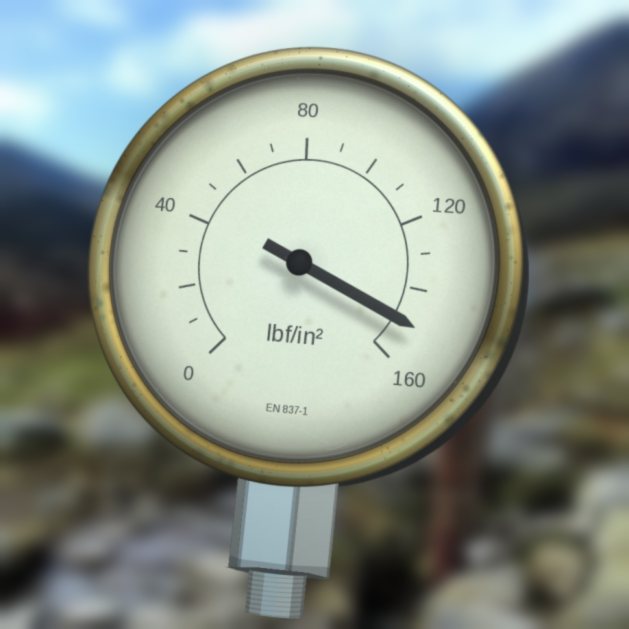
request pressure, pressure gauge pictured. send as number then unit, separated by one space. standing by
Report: 150 psi
